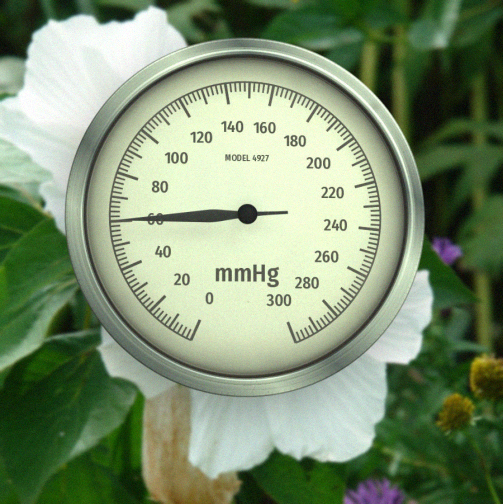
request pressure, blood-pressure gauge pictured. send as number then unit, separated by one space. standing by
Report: 60 mmHg
